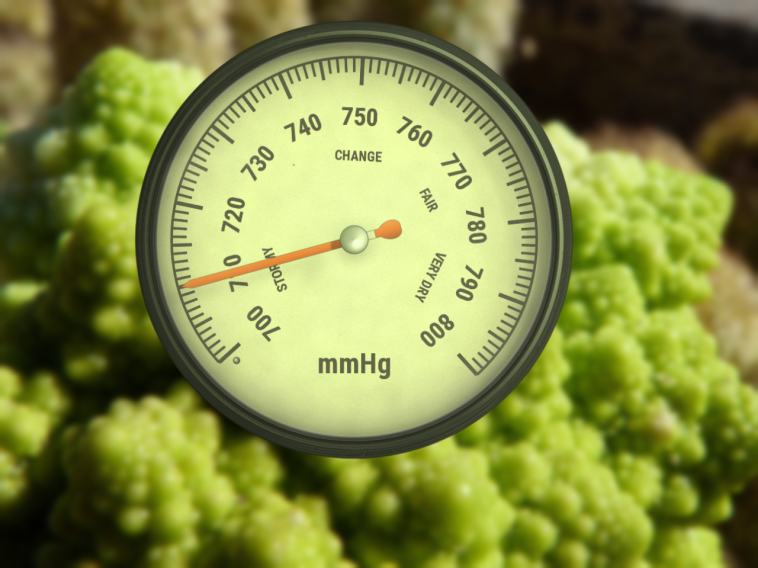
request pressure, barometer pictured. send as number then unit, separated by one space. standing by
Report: 710 mmHg
